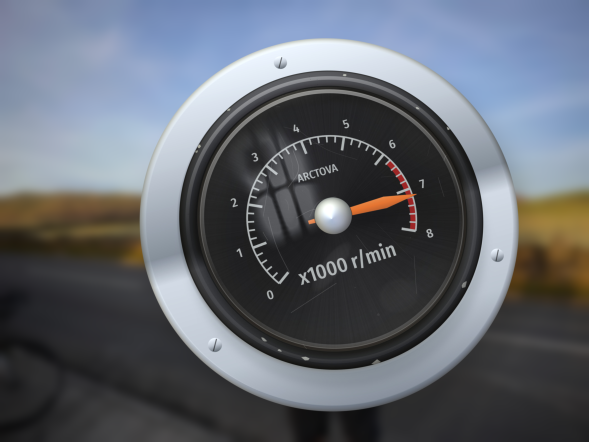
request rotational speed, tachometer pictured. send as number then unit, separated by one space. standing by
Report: 7200 rpm
